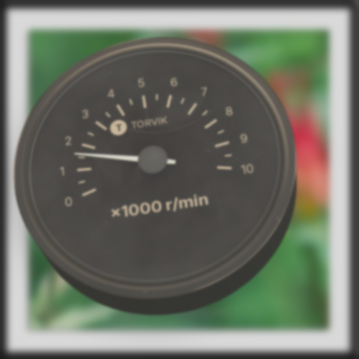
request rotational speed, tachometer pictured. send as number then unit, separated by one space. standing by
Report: 1500 rpm
